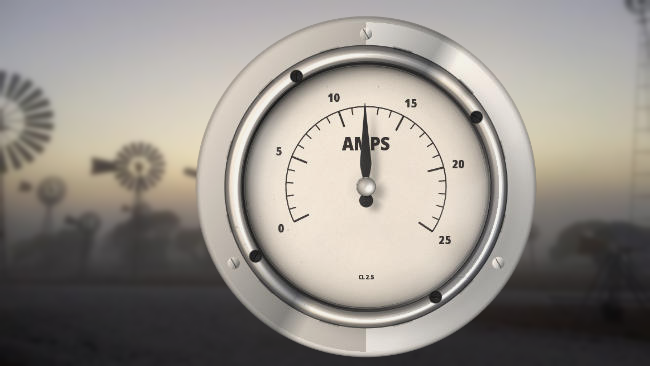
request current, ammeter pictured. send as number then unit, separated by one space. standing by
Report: 12 A
